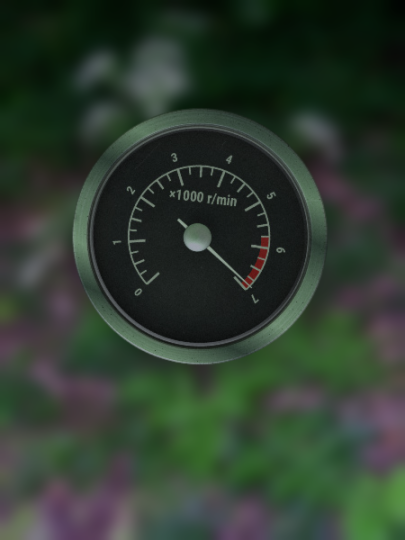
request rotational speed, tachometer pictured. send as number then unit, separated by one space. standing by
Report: 6875 rpm
